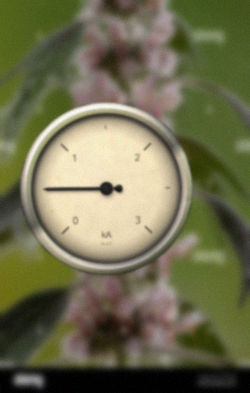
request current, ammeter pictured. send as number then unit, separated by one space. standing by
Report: 0.5 kA
